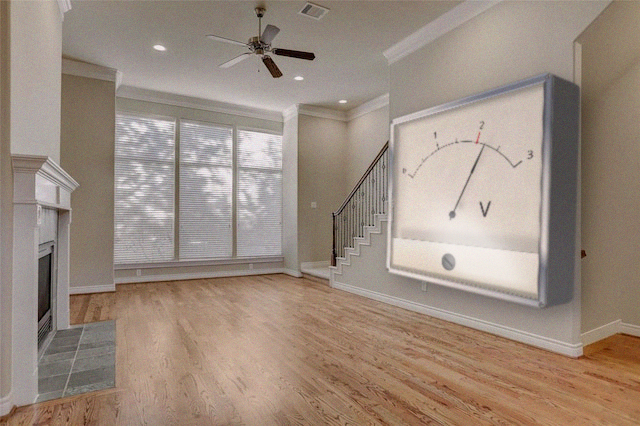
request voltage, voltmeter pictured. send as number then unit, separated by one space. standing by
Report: 2.25 V
